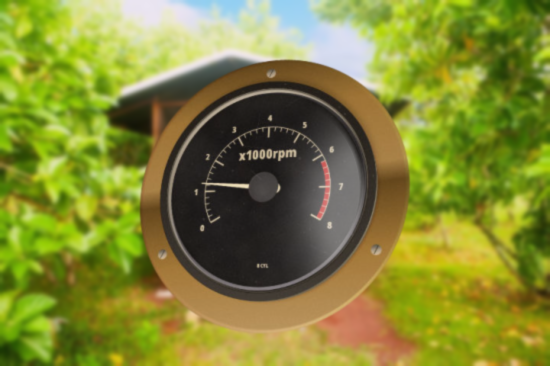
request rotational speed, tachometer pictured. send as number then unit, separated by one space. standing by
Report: 1200 rpm
